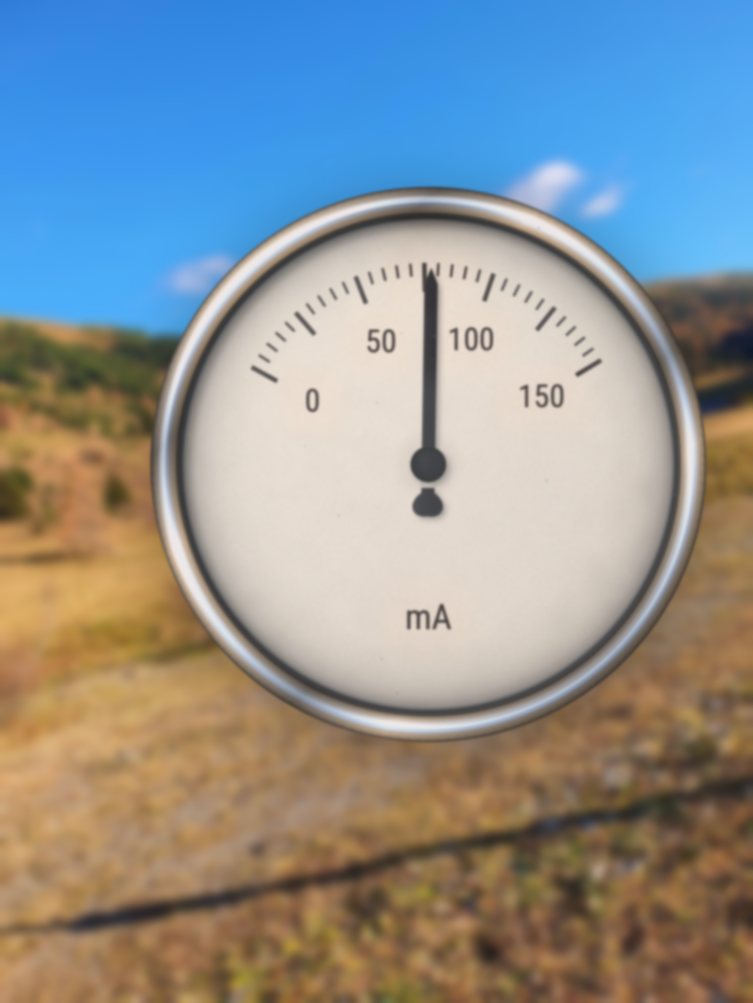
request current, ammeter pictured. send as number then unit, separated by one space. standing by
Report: 77.5 mA
